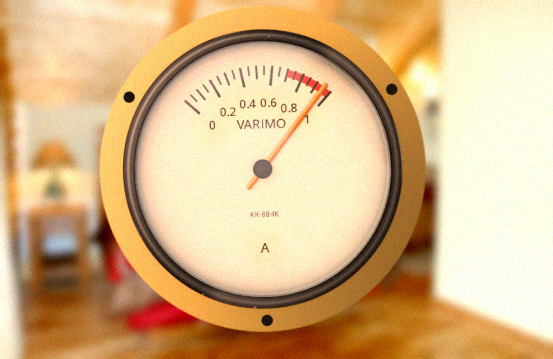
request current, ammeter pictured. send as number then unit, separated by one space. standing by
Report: 0.95 A
